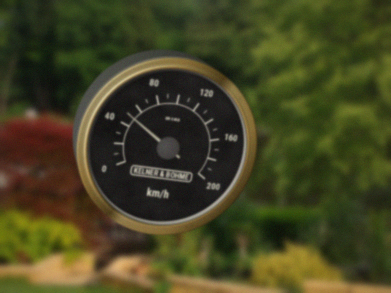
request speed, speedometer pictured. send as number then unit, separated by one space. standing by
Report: 50 km/h
